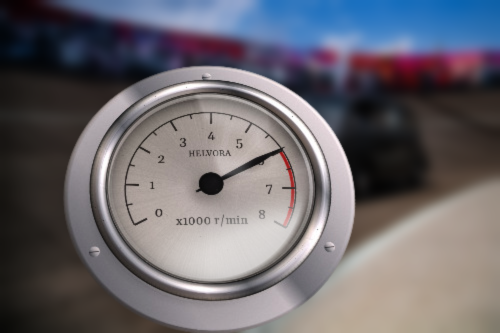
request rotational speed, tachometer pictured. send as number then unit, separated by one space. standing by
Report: 6000 rpm
